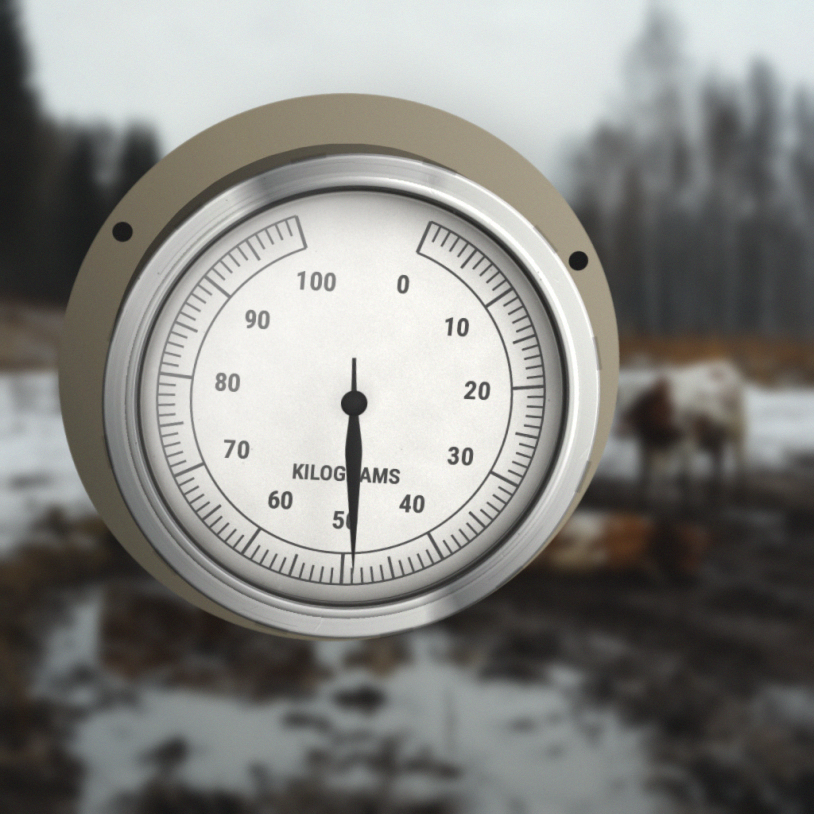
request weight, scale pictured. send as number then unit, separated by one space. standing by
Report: 49 kg
